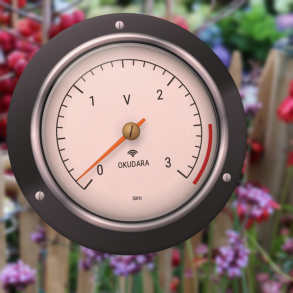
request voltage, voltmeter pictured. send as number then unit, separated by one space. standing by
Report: 0.1 V
